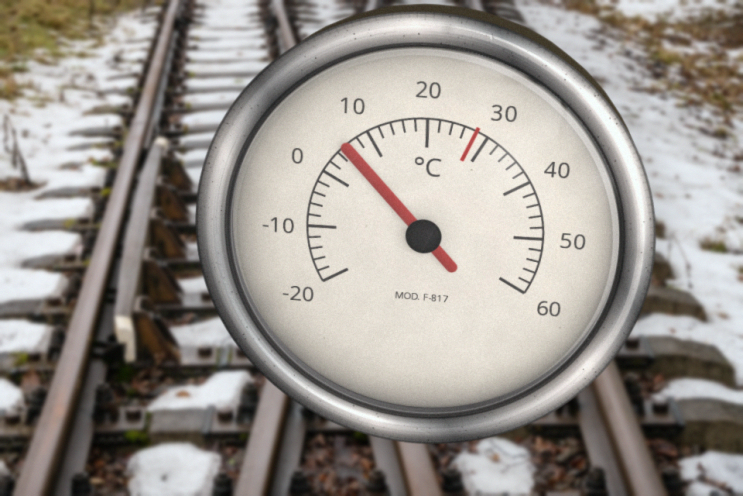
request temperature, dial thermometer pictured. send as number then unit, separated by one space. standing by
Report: 6 °C
